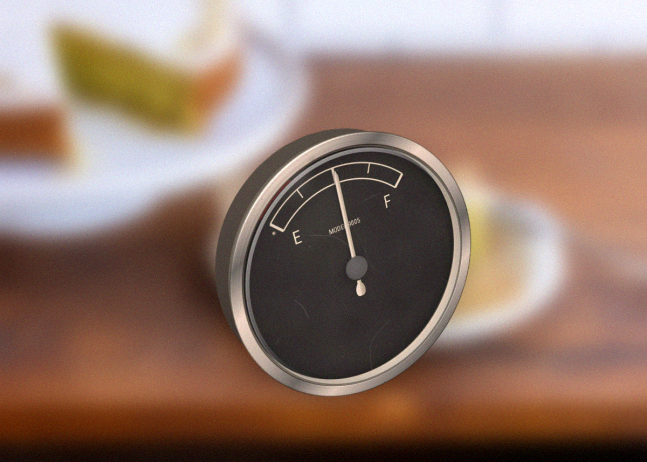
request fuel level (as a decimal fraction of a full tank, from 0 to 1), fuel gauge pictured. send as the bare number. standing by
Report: 0.5
